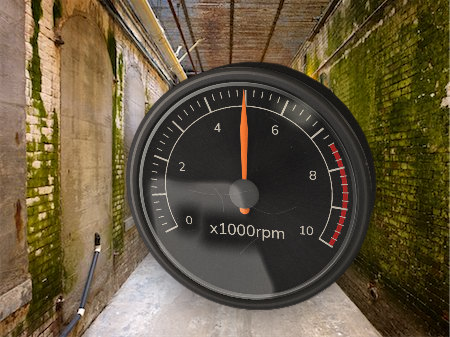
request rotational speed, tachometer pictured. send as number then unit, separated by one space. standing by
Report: 5000 rpm
